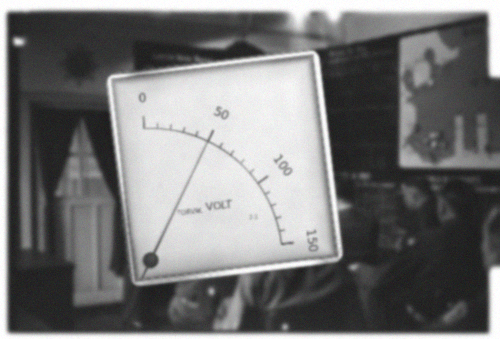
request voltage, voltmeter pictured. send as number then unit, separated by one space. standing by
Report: 50 V
